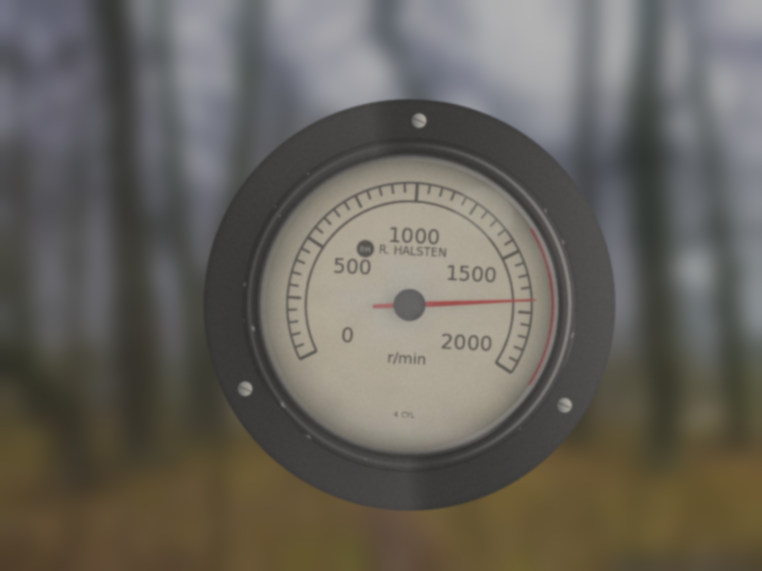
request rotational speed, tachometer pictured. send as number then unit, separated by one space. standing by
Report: 1700 rpm
